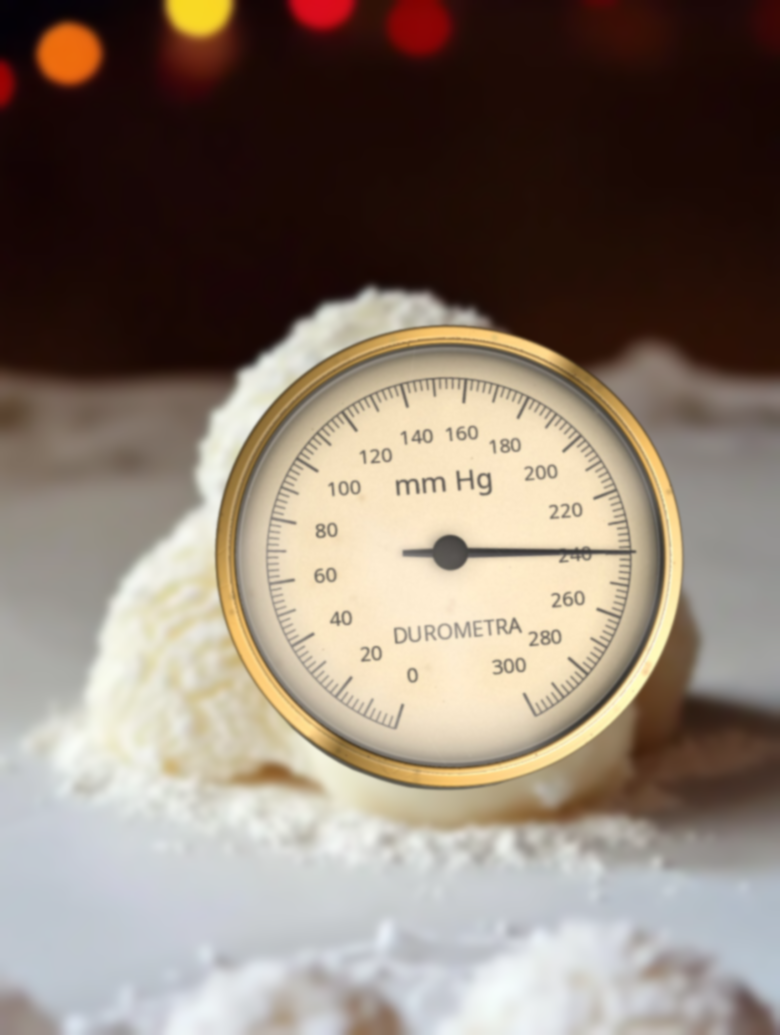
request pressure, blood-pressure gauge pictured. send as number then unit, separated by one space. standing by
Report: 240 mmHg
